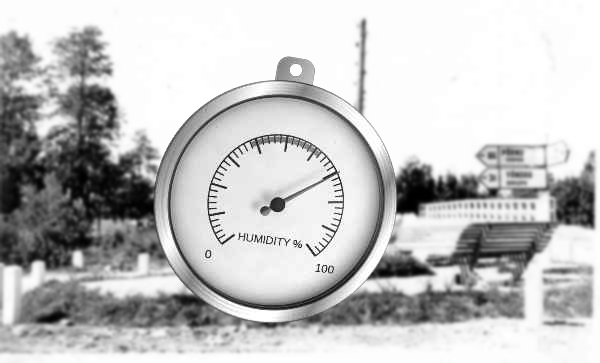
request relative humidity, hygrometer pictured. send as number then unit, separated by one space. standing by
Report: 70 %
